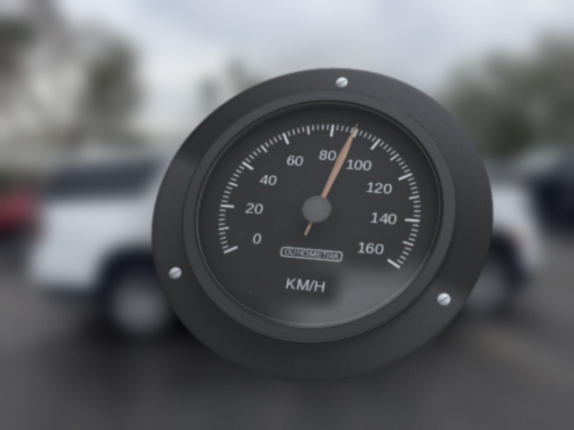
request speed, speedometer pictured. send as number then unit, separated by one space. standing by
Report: 90 km/h
